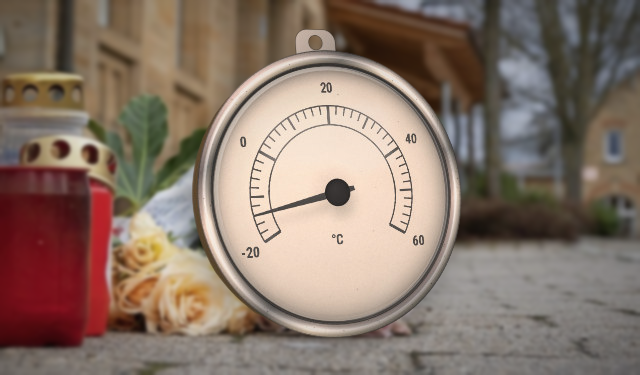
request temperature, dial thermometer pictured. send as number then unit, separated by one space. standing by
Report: -14 °C
